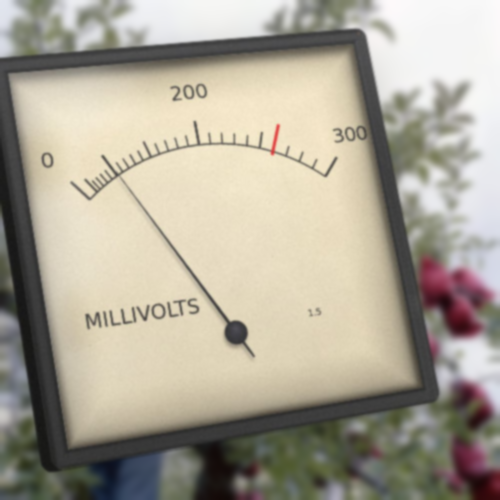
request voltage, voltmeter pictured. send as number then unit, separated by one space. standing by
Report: 100 mV
